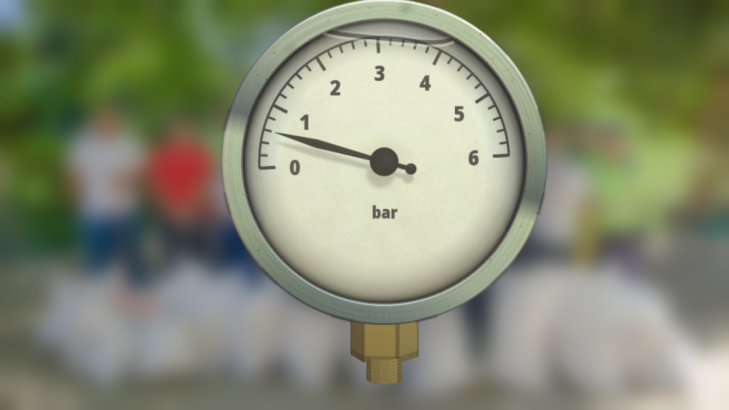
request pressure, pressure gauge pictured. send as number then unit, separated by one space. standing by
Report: 0.6 bar
